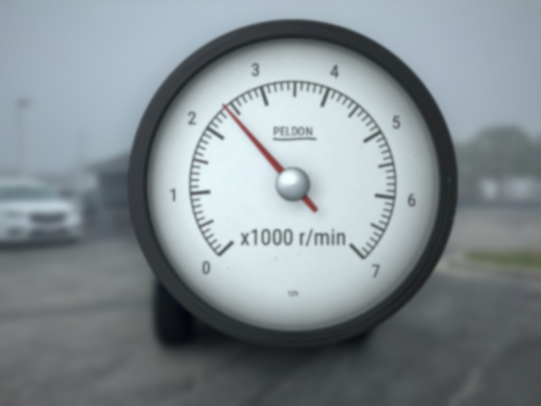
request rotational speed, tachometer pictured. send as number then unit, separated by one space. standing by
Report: 2400 rpm
